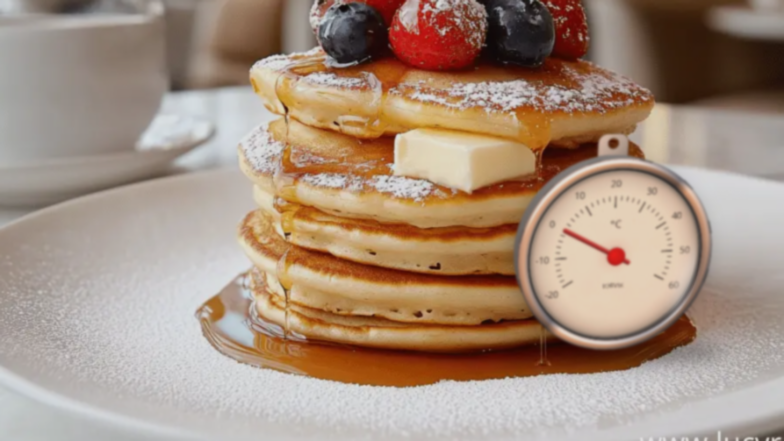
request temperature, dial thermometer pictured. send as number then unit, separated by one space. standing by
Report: 0 °C
